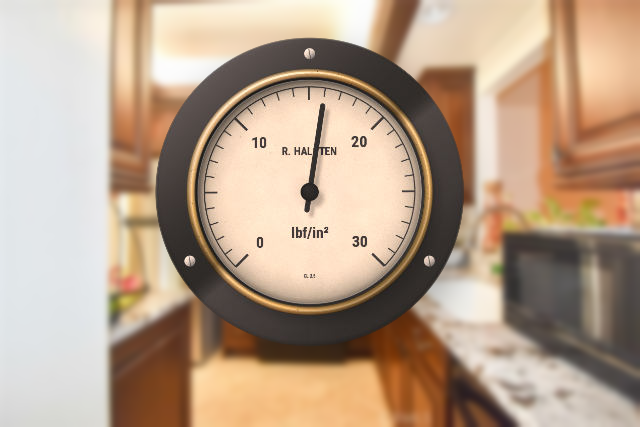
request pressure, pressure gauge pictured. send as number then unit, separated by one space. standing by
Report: 16 psi
